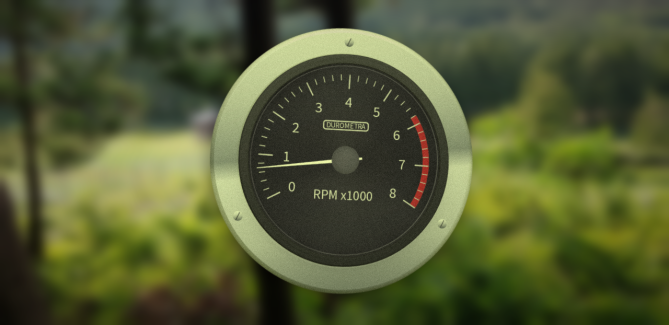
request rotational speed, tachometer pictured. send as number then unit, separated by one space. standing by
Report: 700 rpm
